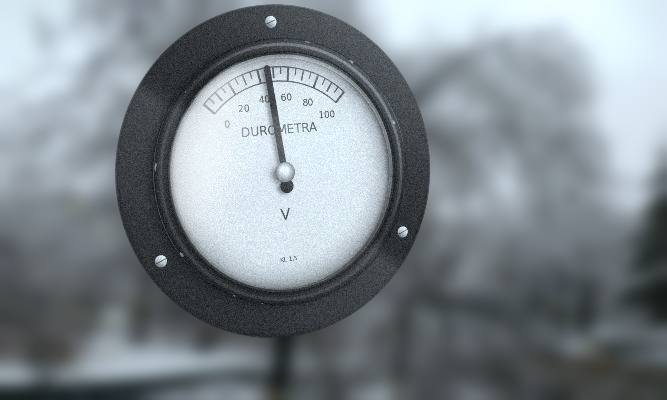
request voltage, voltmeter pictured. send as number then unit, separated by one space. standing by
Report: 45 V
